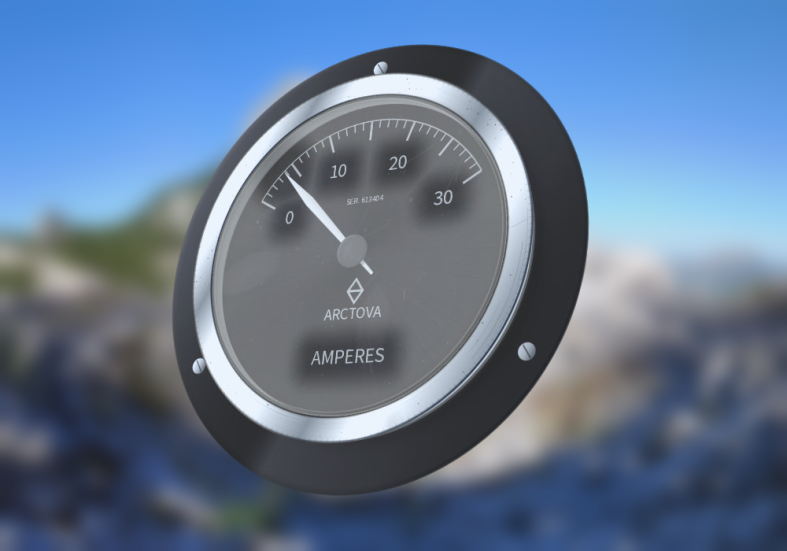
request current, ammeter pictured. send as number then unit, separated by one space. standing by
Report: 4 A
